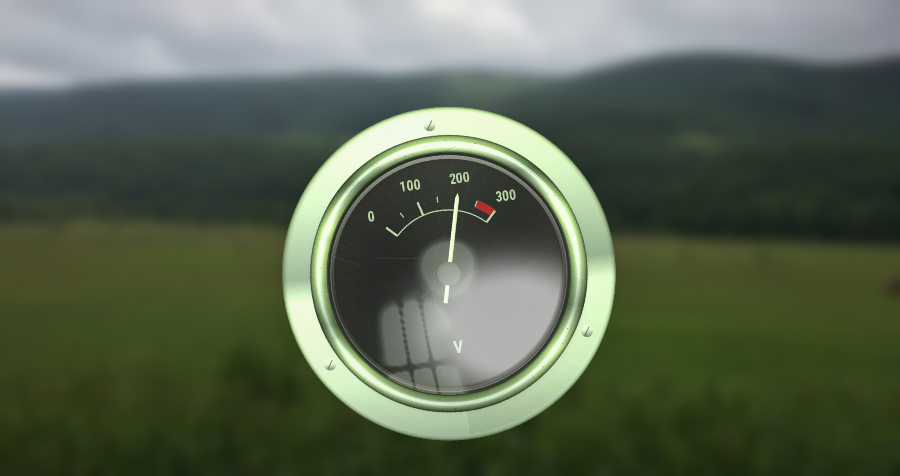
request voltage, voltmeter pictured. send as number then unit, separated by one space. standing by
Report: 200 V
